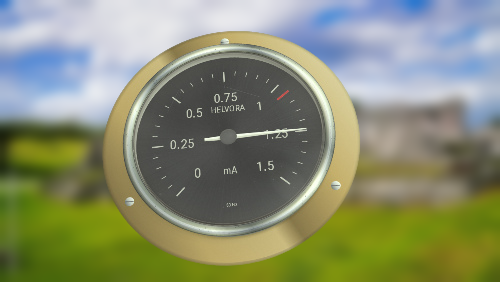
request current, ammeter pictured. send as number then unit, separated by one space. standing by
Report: 1.25 mA
